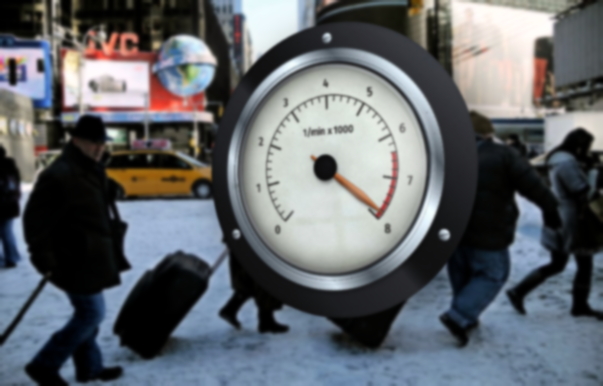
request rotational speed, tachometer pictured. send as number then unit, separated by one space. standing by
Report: 7800 rpm
